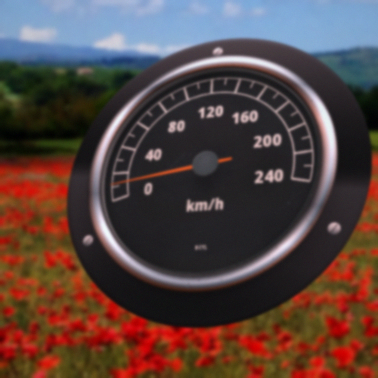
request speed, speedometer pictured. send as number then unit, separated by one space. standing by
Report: 10 km/h
